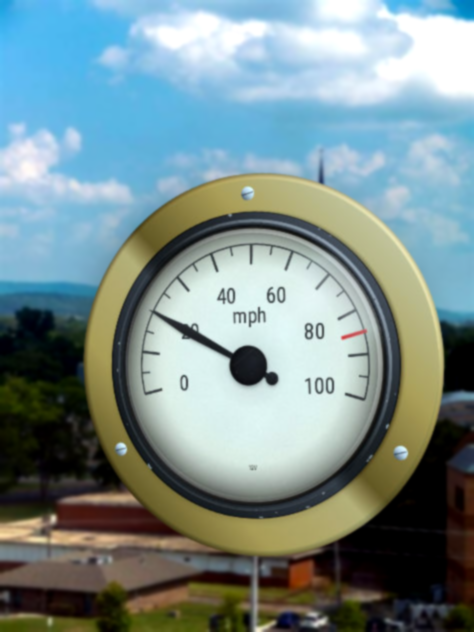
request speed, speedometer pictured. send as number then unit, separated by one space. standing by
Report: 20 mph
